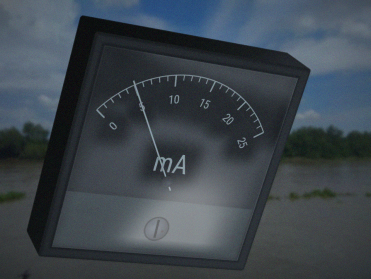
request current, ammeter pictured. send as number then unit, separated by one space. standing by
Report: 5 mA
